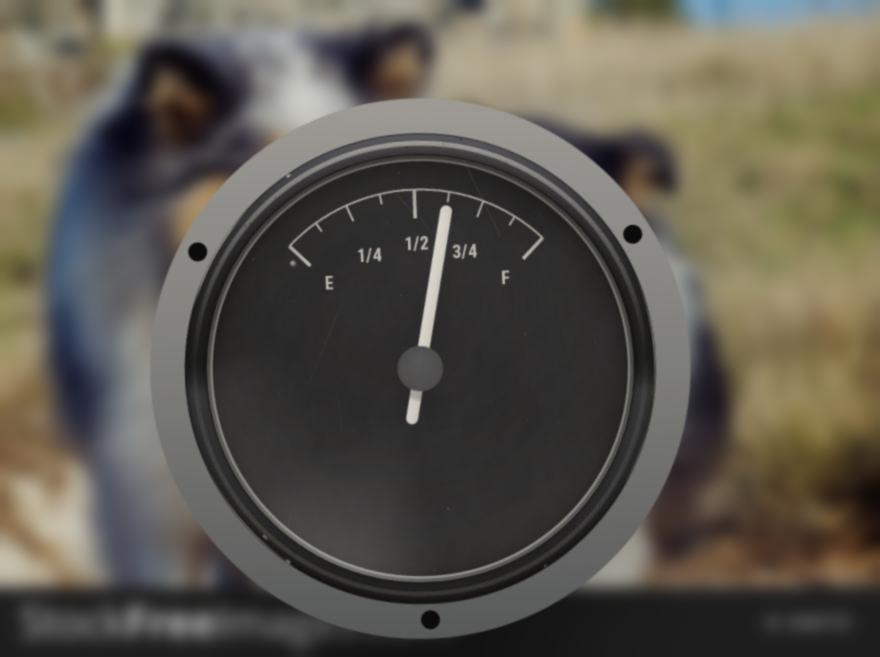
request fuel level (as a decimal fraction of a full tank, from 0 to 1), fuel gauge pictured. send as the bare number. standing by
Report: 0.625
